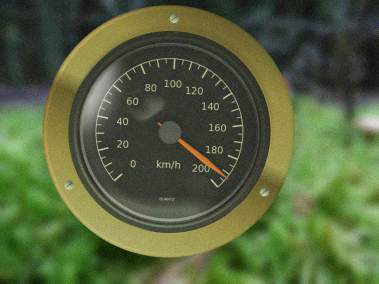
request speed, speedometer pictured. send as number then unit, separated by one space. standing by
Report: 192.5 km/h
